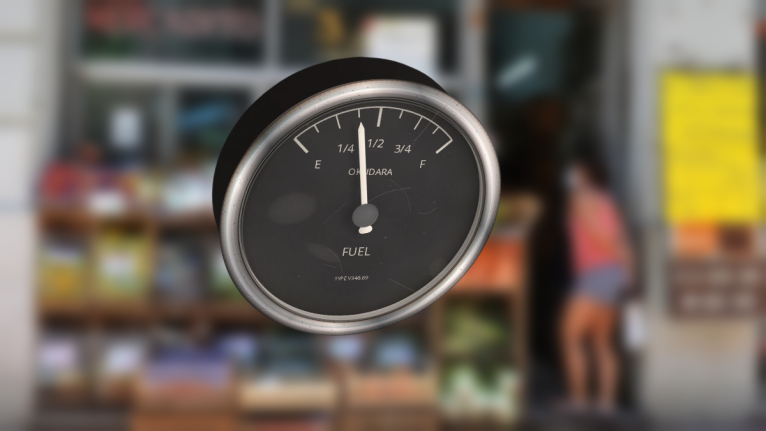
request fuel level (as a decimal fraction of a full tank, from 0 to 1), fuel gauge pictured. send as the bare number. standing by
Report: 0.375
